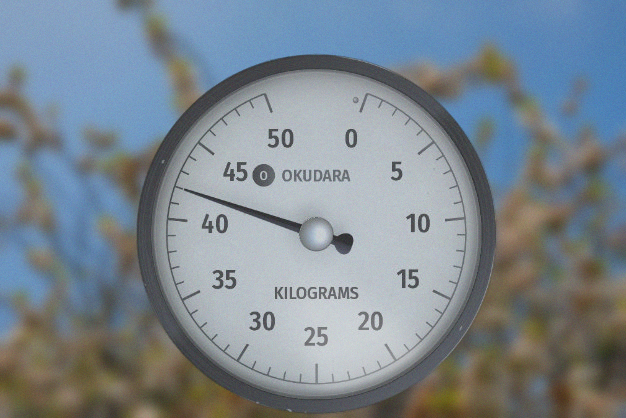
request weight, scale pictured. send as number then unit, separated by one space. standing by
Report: 42 kg
